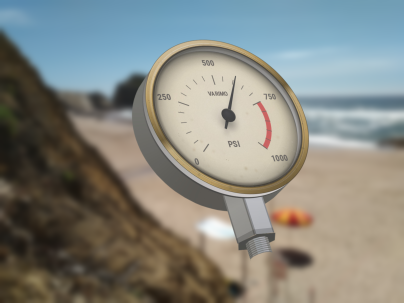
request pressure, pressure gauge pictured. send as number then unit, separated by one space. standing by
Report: 600 psi
